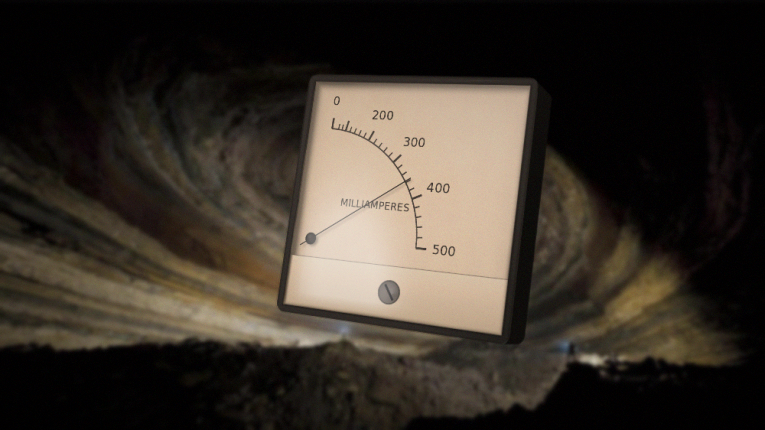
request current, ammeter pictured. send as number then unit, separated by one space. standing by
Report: 360 mA
